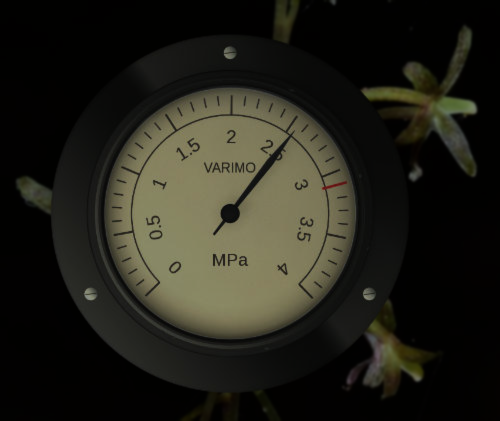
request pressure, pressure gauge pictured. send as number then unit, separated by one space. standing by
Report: 2.55 MPa
